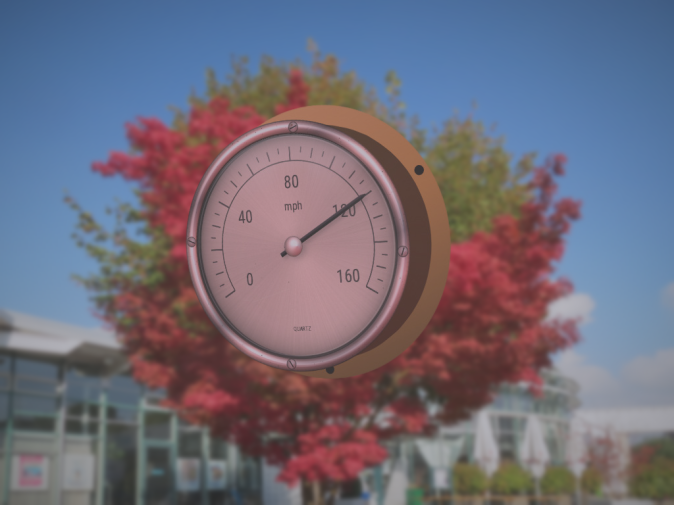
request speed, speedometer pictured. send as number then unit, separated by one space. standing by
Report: 120 mph
